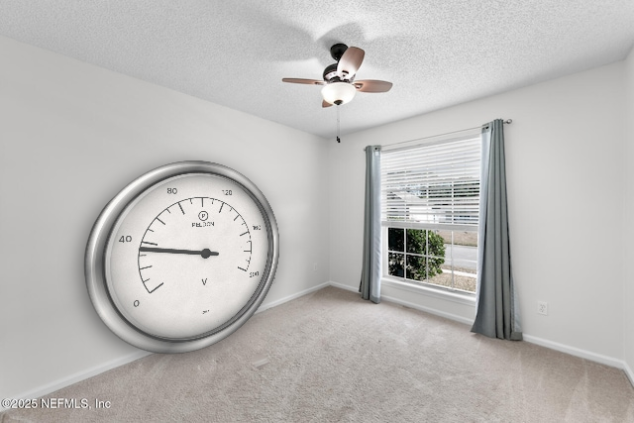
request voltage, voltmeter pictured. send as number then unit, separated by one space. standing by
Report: 35 V
